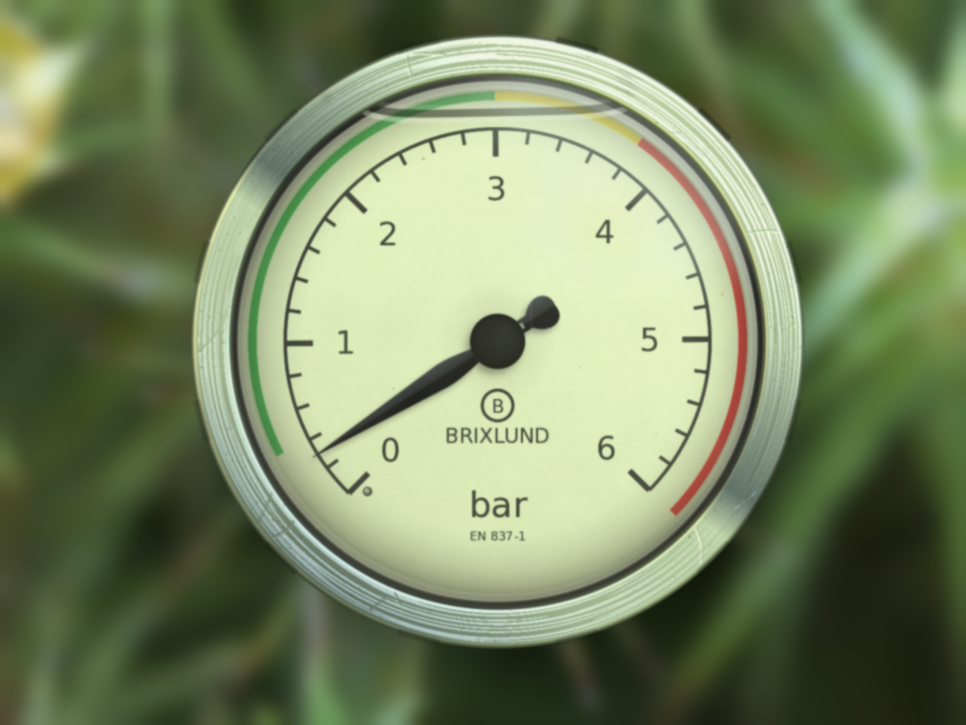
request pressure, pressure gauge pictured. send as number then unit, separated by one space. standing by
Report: 0.3 bar
